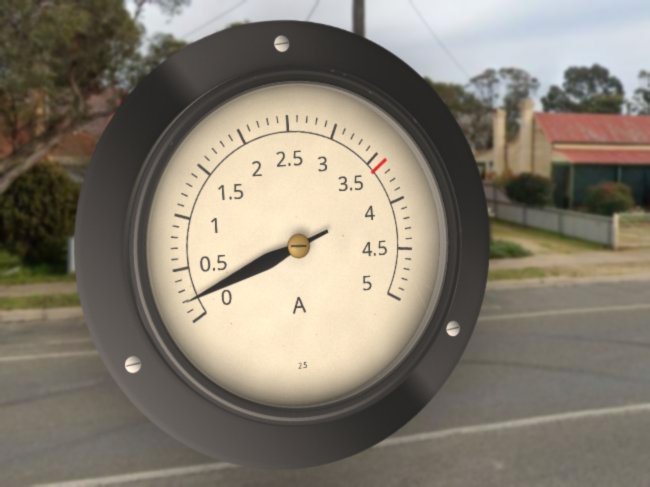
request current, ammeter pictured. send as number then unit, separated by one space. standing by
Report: 0.2 A
